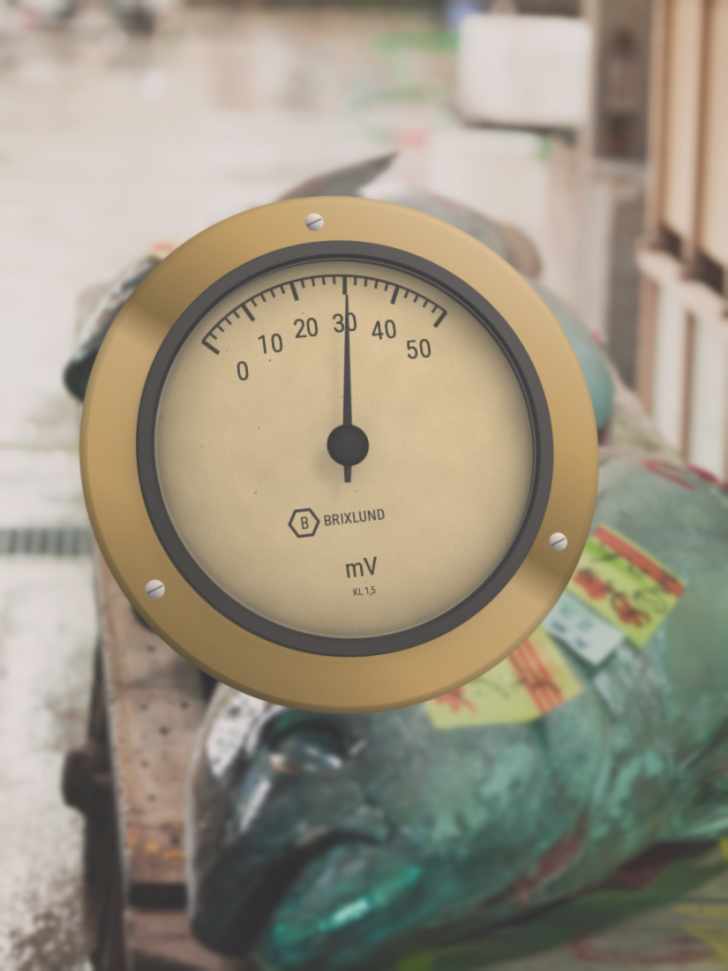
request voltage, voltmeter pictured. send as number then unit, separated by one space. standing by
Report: 30 mV
